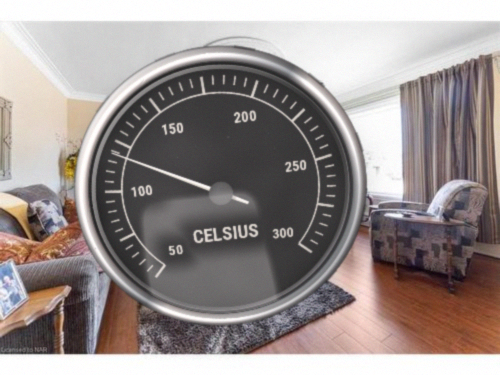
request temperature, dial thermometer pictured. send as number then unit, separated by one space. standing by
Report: 120 °C
